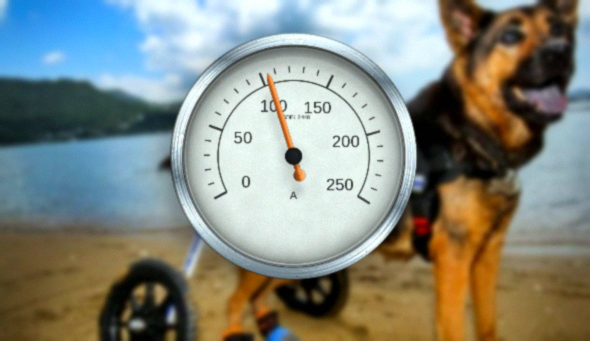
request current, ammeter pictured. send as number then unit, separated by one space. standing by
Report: 105 A
